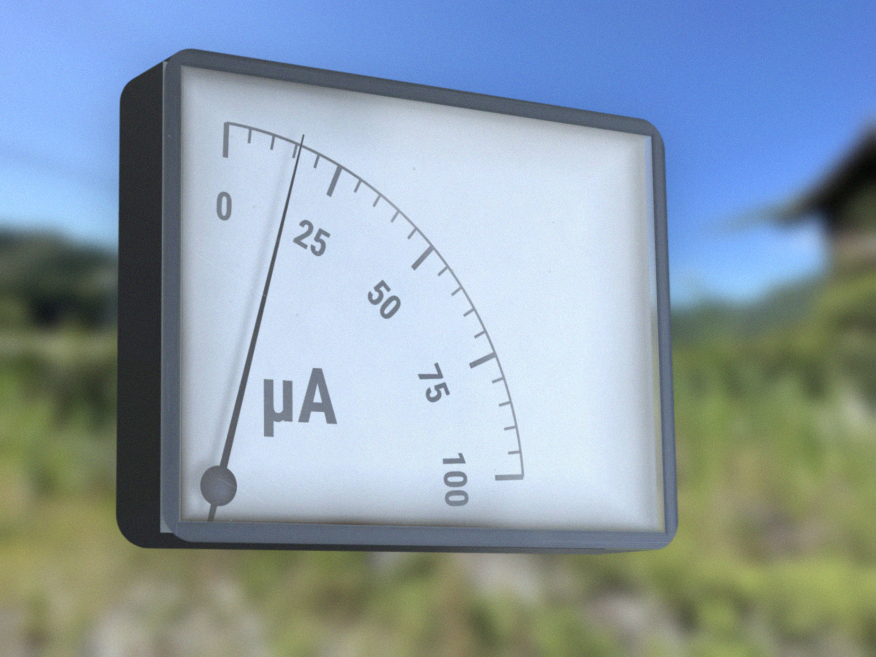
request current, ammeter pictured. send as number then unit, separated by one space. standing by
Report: 15 µA
